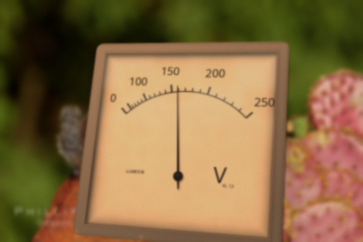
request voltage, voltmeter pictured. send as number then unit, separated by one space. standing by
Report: 160 V
